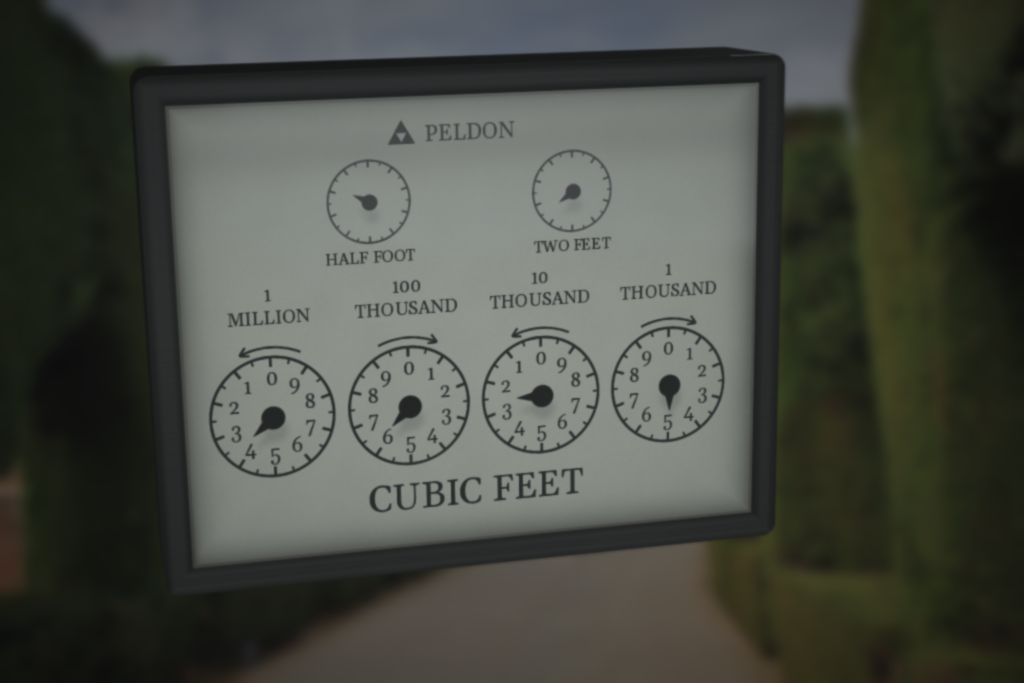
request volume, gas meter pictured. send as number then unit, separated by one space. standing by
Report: 362500 ft³
